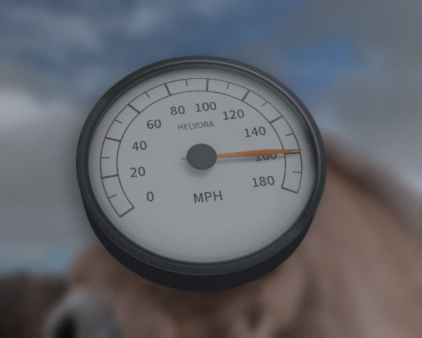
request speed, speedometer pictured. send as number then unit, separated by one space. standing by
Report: 160 mph
